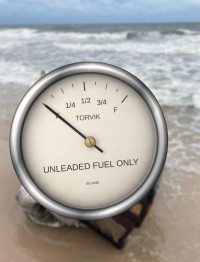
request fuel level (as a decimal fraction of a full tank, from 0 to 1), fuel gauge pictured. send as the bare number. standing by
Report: 0
